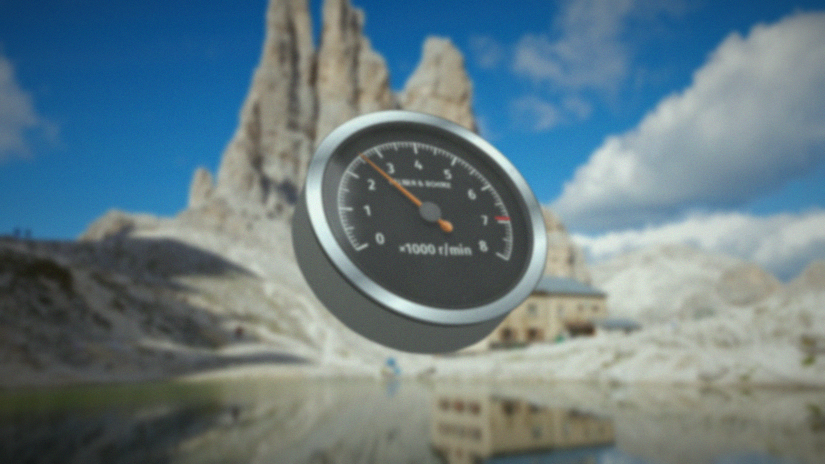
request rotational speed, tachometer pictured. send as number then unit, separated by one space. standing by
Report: 2500 rpm
